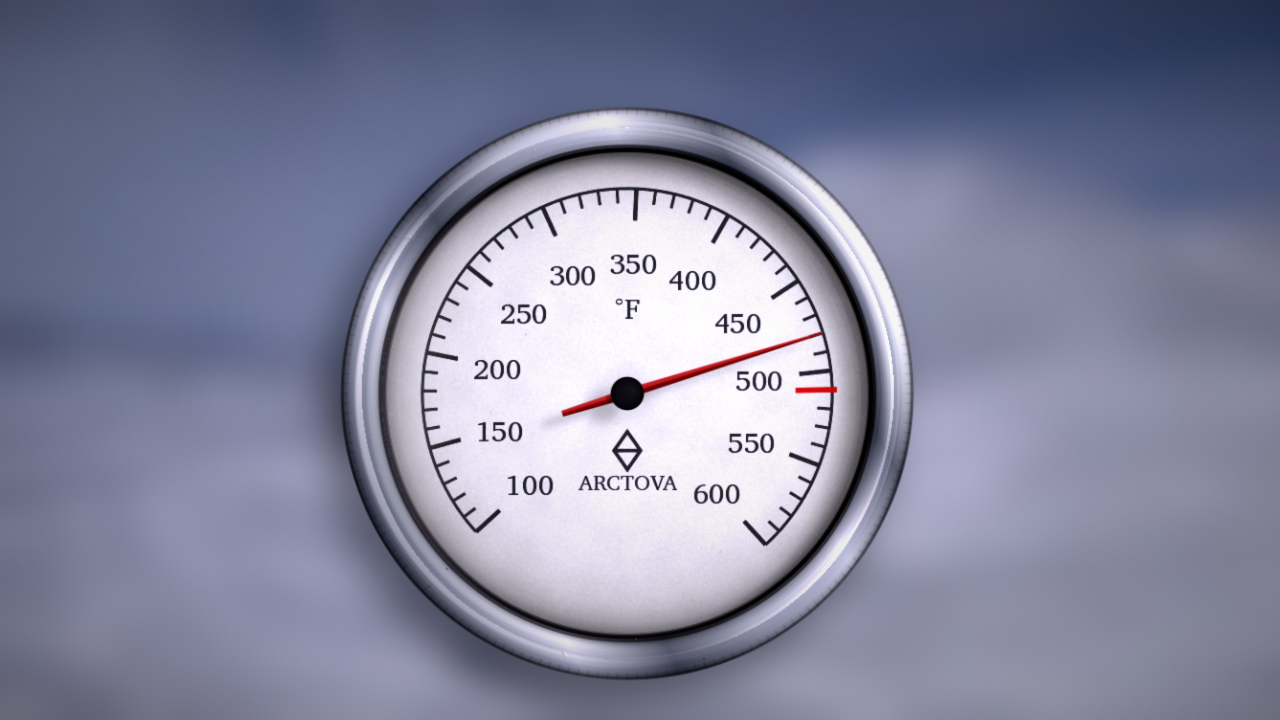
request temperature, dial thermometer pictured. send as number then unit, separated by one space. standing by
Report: 480 °F
